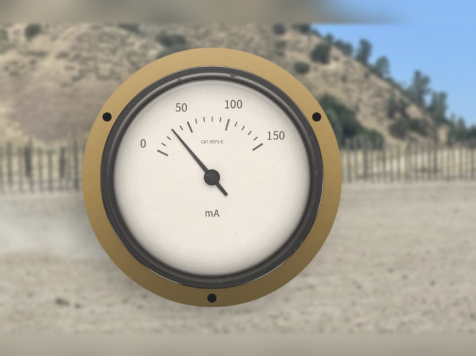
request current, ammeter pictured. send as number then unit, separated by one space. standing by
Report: 30 mA
